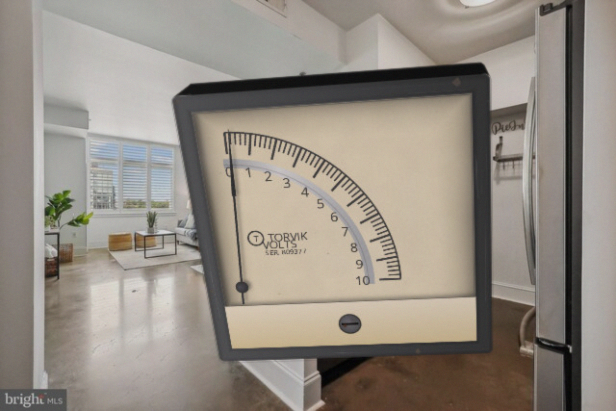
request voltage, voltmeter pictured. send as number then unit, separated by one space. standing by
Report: 0.2 V
